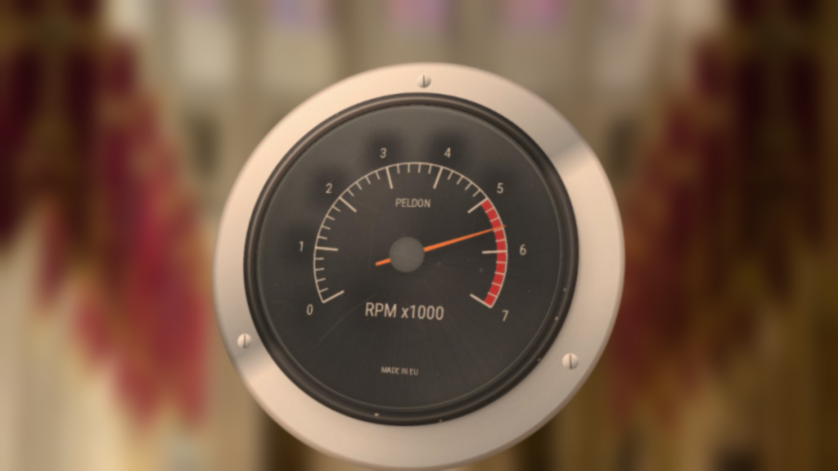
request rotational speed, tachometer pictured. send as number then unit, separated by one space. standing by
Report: 5600 rpm
